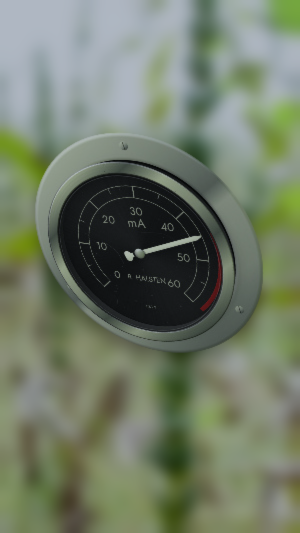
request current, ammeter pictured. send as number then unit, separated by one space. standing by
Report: 45 mA
